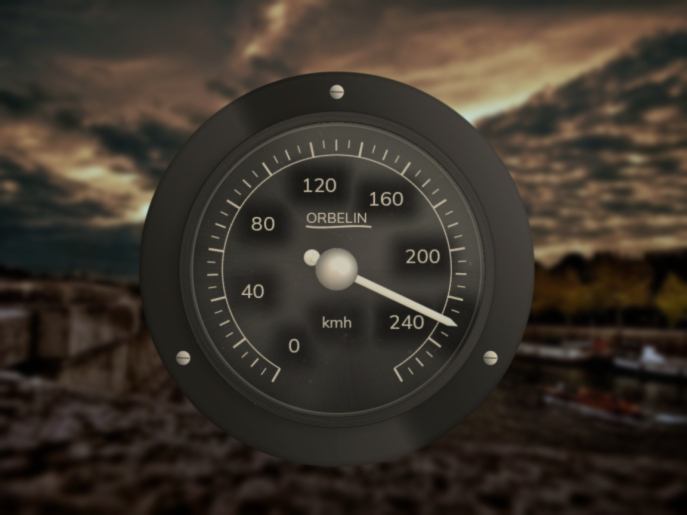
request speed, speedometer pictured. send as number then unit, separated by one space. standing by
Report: 230 km/h
